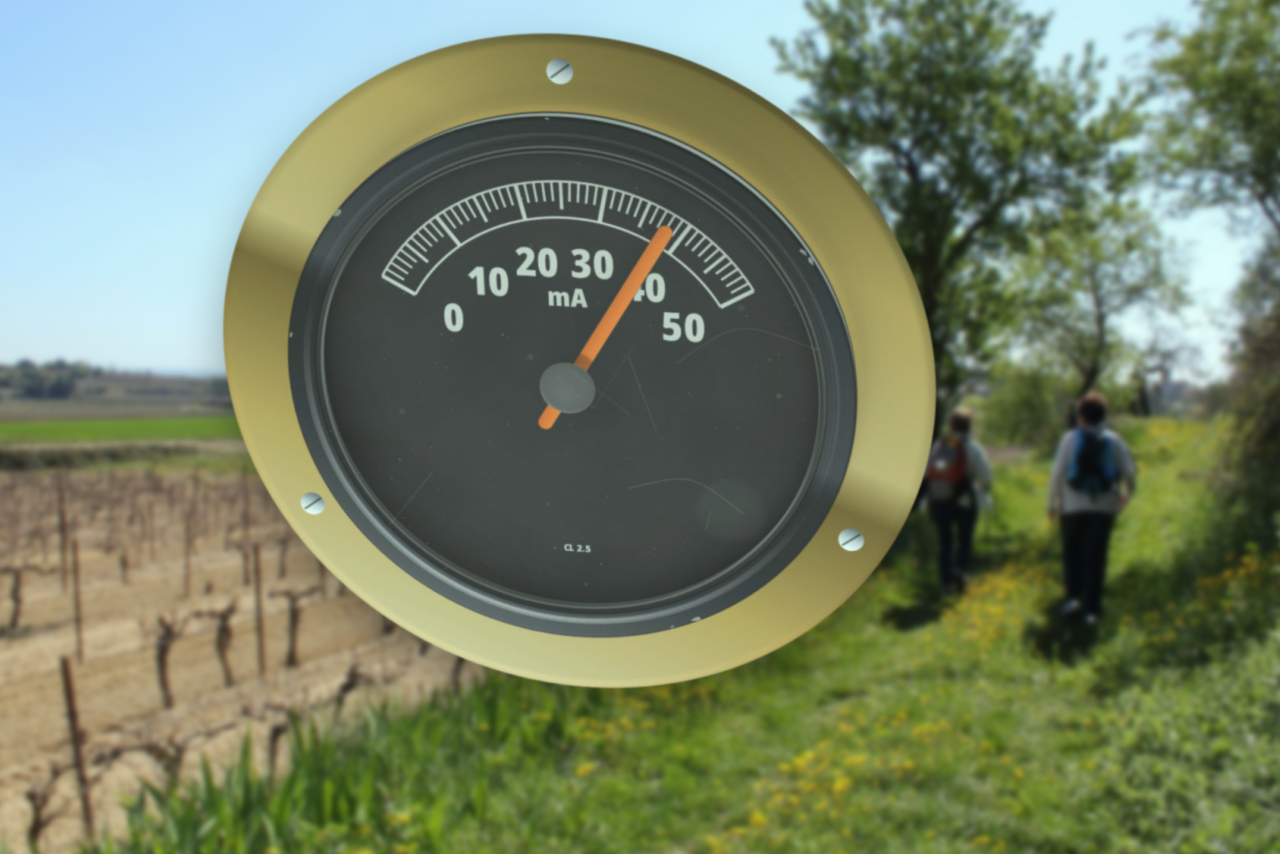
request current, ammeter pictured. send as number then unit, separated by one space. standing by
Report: 38 mA
